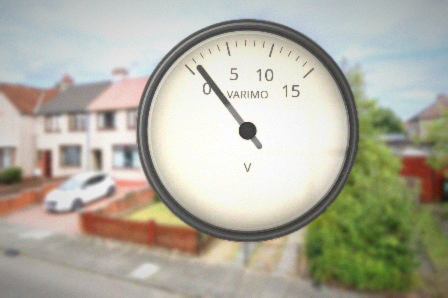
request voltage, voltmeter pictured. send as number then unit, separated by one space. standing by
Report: 1 V
